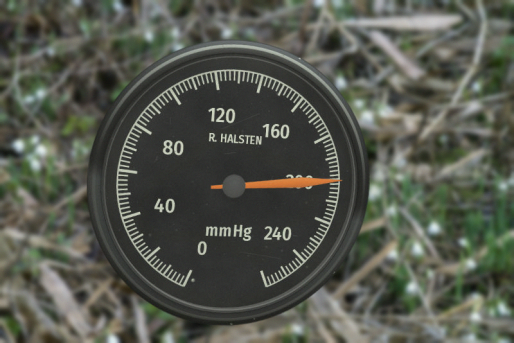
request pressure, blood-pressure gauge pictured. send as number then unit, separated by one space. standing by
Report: 200 mmHg
